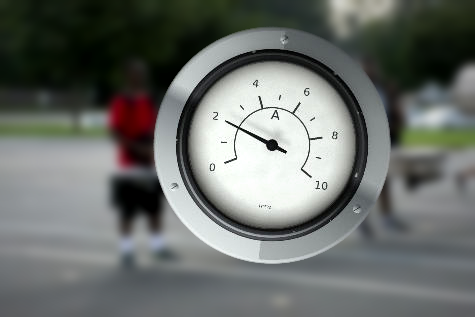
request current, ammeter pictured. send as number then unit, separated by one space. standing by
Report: 2 A
